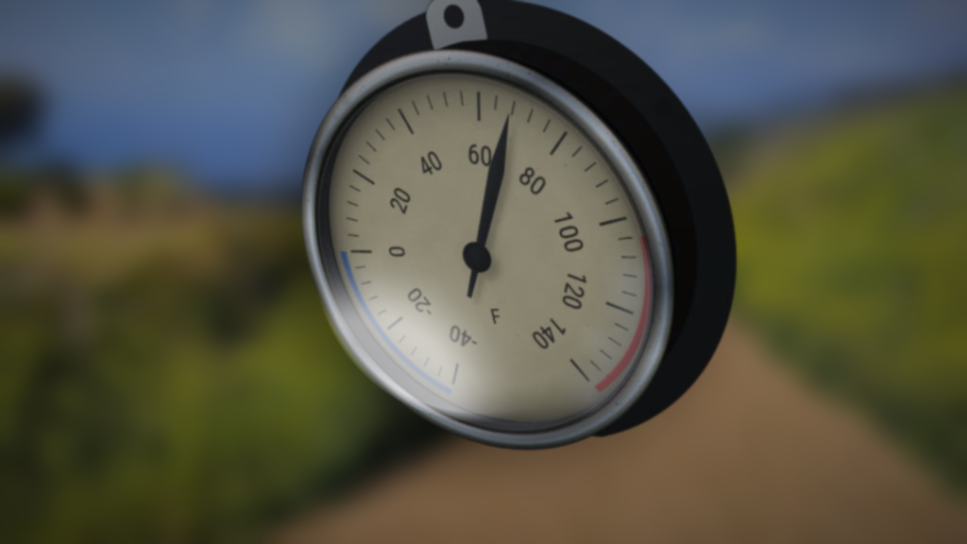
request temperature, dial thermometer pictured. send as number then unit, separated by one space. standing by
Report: 68 °F
